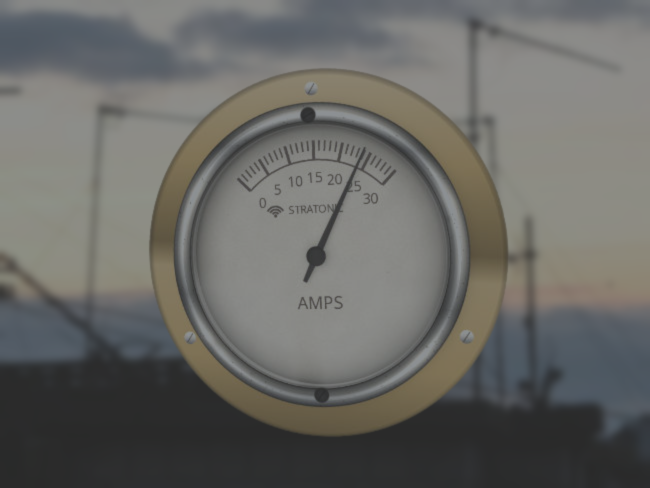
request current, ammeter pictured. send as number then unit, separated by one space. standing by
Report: 24 A
